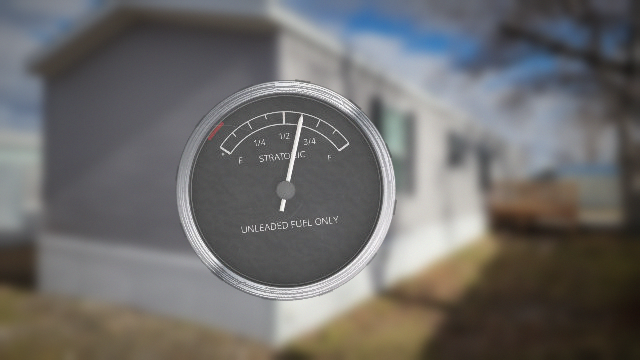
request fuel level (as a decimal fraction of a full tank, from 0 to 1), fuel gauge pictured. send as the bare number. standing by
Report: 0.625
